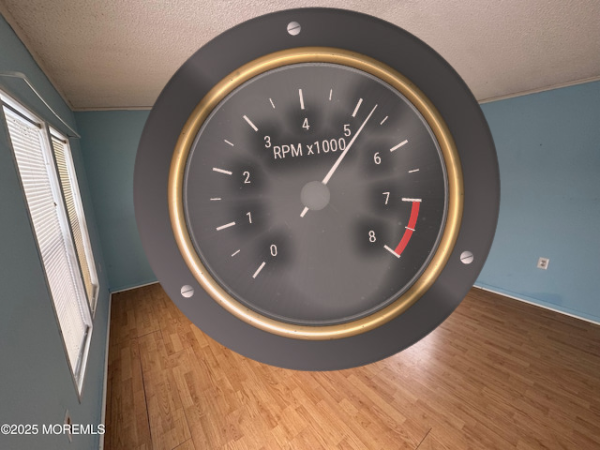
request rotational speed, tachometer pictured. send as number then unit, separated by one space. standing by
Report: 5250 rpm
